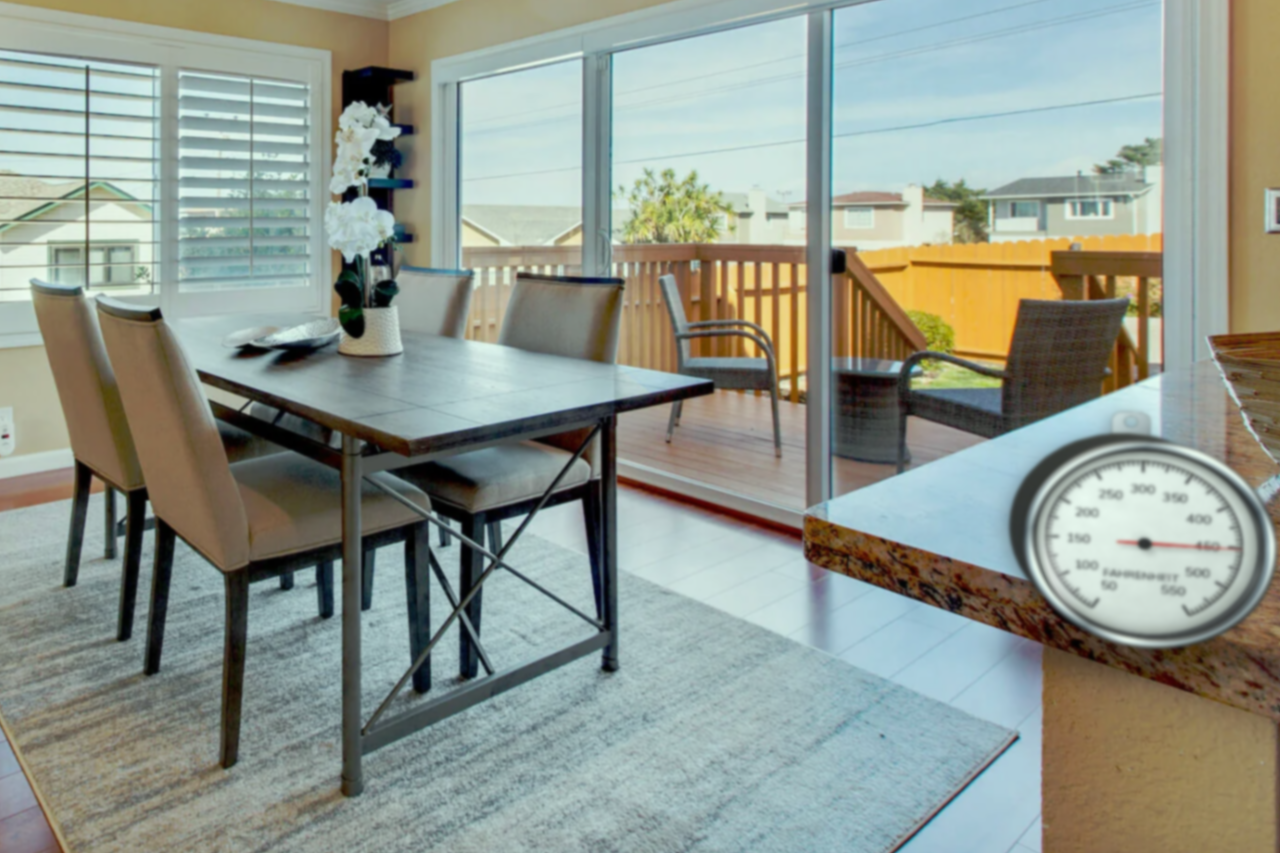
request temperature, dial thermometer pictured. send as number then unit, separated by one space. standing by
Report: 450 °F
